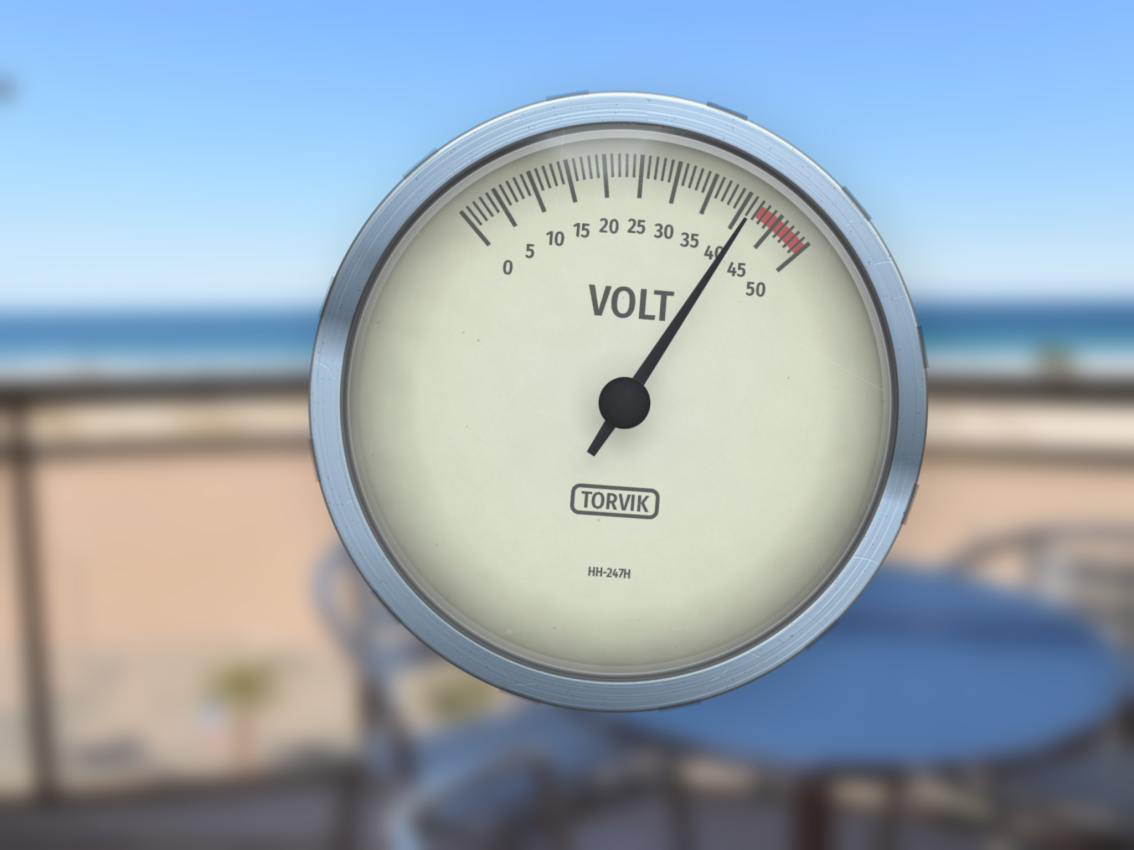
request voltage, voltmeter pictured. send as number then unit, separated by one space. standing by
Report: 41 V
